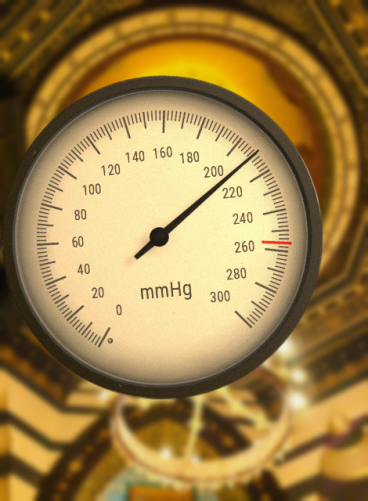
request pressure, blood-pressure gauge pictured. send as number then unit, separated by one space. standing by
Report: 210 mmHg
